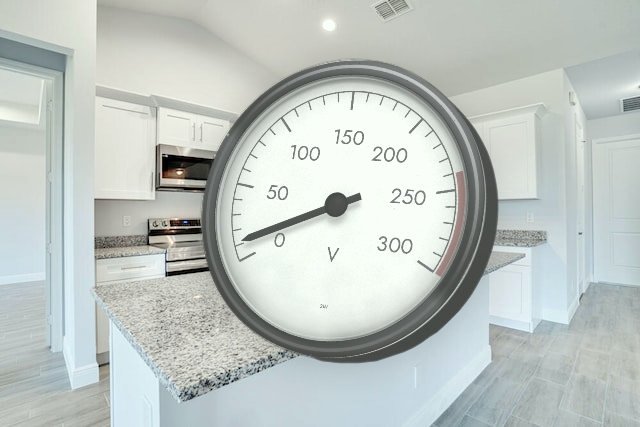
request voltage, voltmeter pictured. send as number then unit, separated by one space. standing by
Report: 10 V
